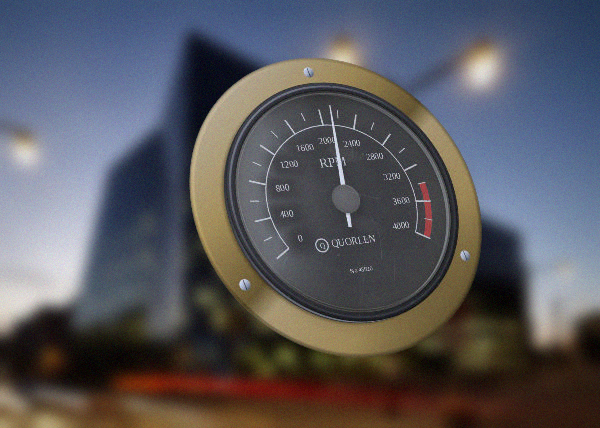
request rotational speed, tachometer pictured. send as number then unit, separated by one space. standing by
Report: 2100 rpm
